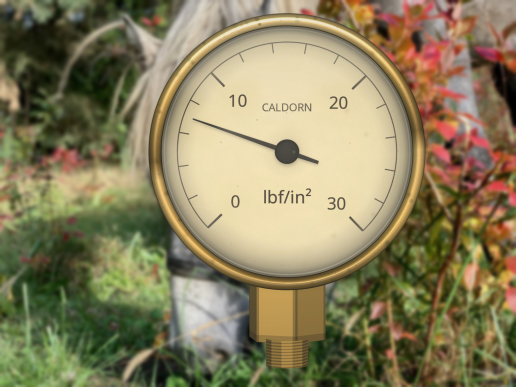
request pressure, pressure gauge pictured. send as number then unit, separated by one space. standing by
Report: 7 psi
